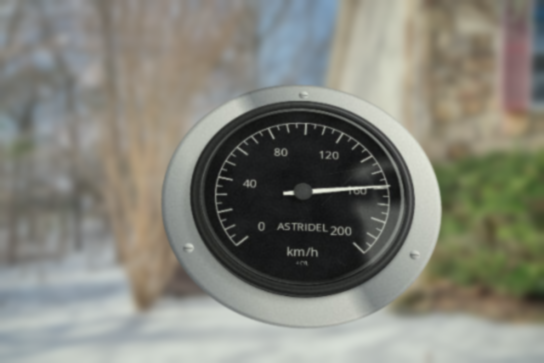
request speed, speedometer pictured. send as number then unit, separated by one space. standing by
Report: 160 km/h
